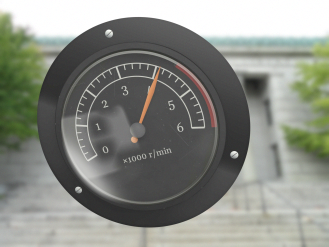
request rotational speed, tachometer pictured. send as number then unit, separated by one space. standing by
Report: 4100 rpm
